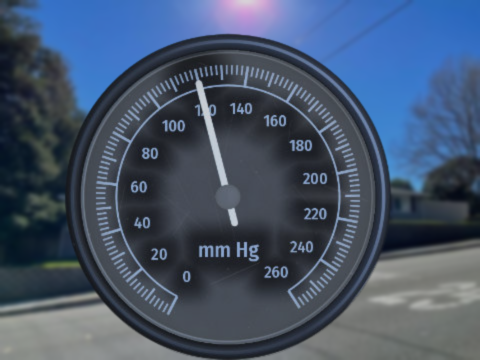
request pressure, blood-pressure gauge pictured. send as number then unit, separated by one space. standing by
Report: 120 mmHg
